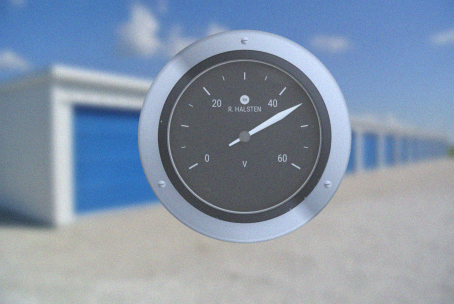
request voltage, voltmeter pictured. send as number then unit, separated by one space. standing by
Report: 45 V
